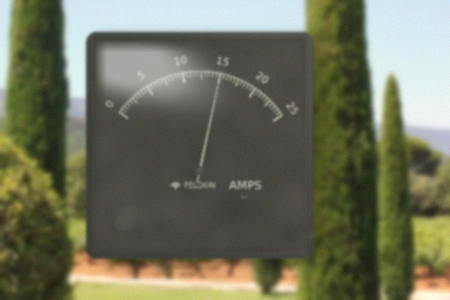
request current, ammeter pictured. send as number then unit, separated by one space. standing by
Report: 15 A
